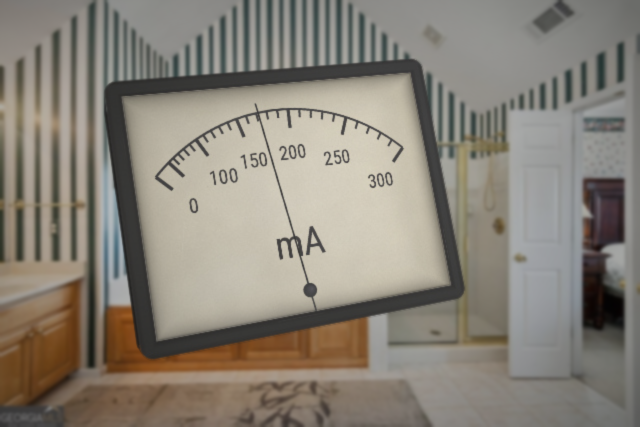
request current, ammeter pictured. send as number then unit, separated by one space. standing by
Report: 170 mA
